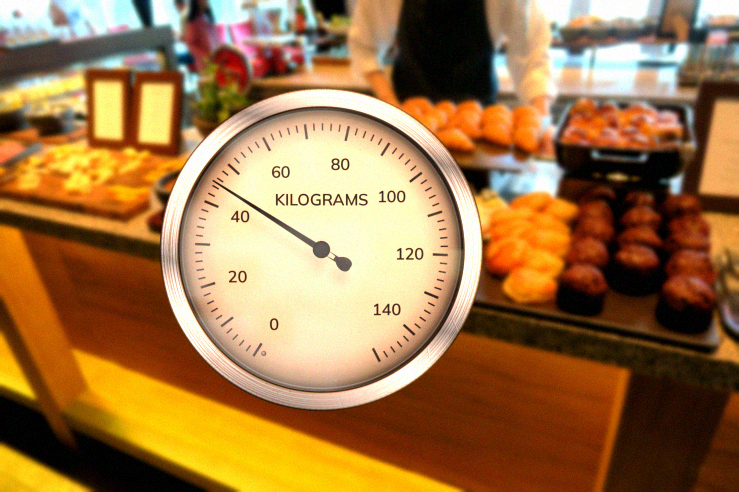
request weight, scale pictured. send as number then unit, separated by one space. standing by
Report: 45 kg
